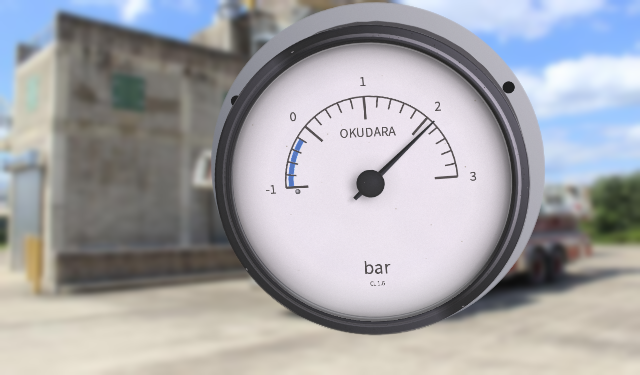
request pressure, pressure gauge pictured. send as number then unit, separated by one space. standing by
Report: 2.1 bar
